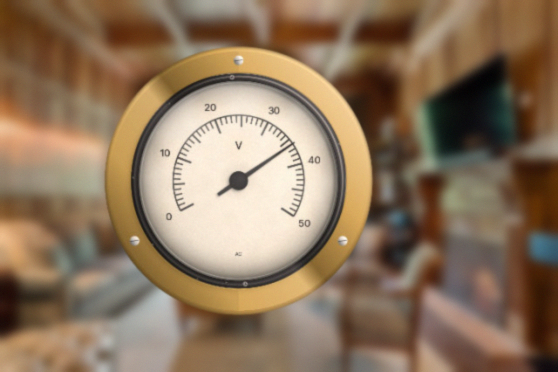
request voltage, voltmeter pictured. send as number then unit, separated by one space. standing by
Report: 36 V
